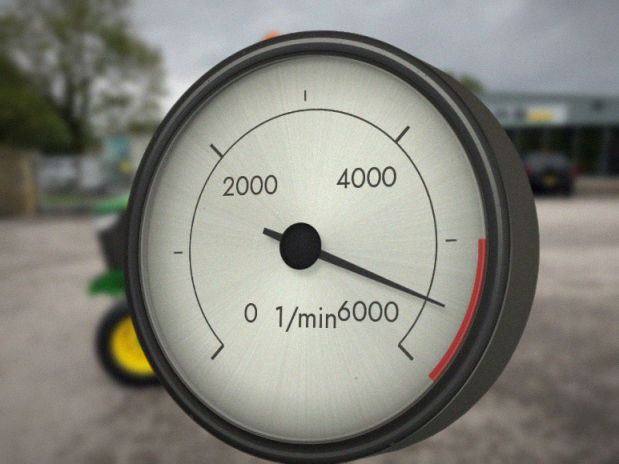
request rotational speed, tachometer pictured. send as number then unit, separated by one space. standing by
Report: 5500 rpm
